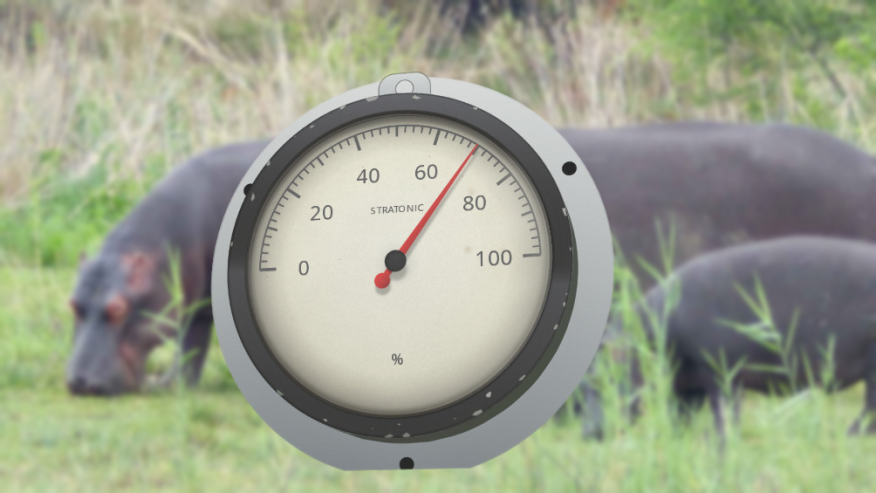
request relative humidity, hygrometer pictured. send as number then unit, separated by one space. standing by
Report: 70 %
